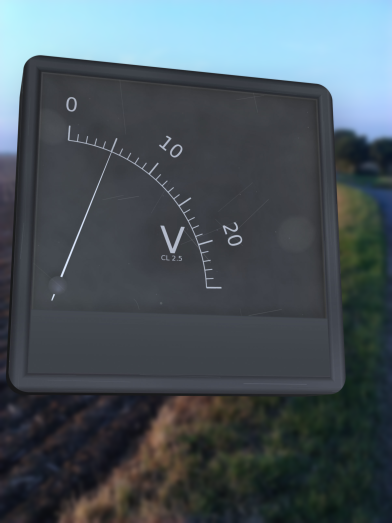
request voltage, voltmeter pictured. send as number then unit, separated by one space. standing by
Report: 5 V
